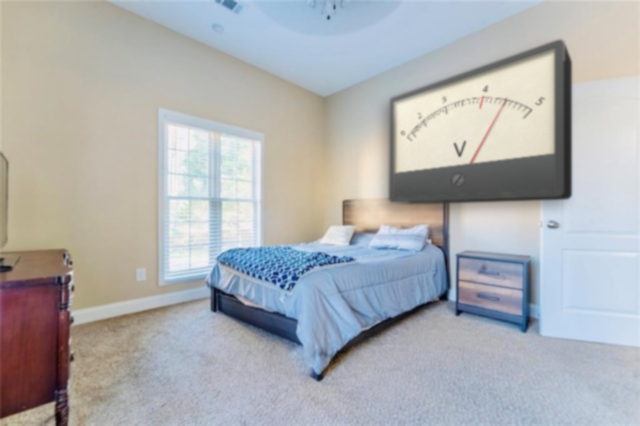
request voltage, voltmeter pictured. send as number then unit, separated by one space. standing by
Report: 4.5 V
